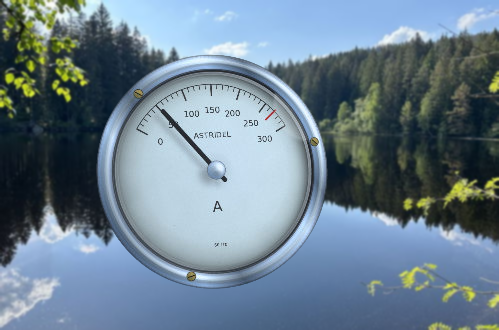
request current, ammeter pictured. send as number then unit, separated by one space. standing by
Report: 50 A
